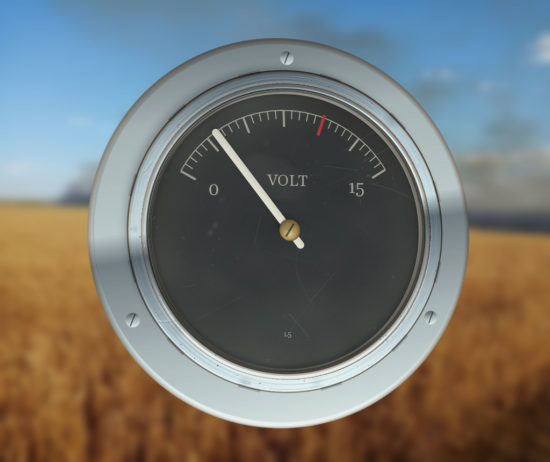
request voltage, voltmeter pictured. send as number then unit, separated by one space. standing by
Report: 3 V
